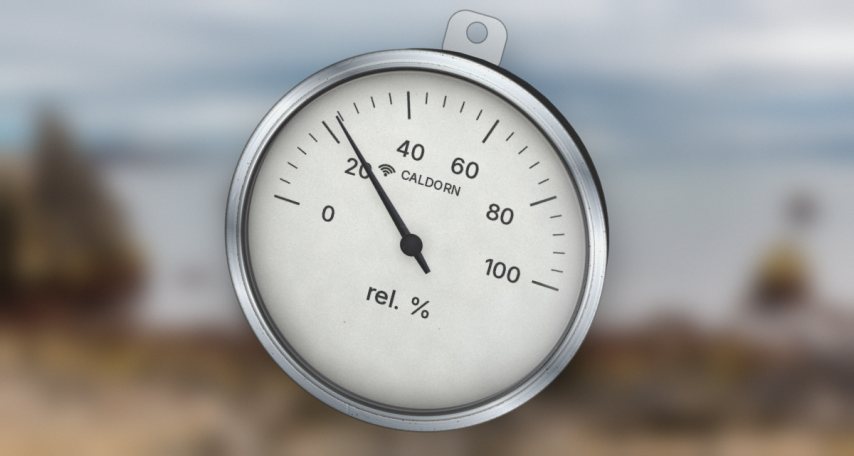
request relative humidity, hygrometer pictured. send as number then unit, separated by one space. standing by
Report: 24 %
